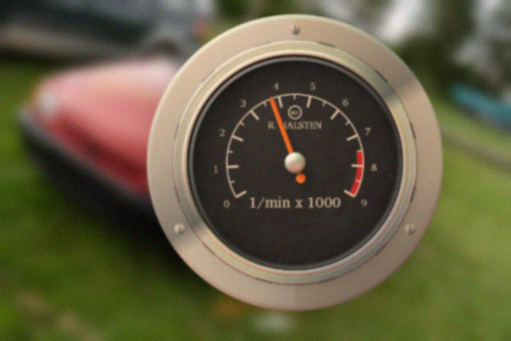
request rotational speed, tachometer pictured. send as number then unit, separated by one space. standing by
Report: 3750 rpm
